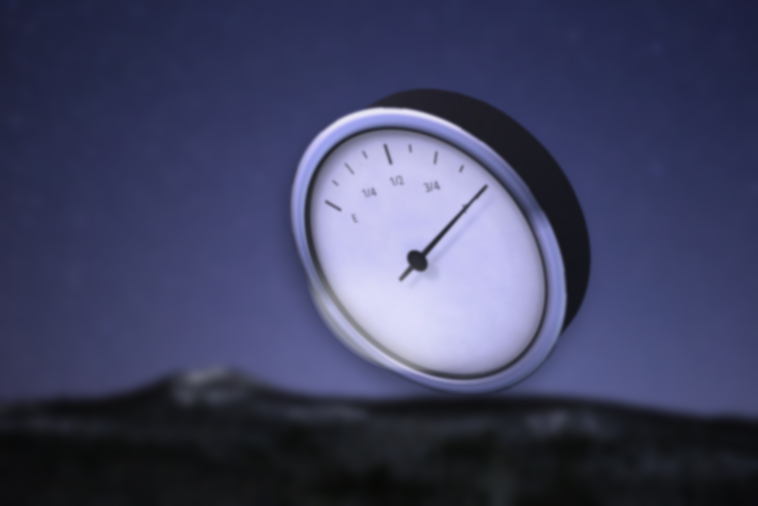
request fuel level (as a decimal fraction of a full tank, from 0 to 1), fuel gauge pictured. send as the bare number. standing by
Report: 1
